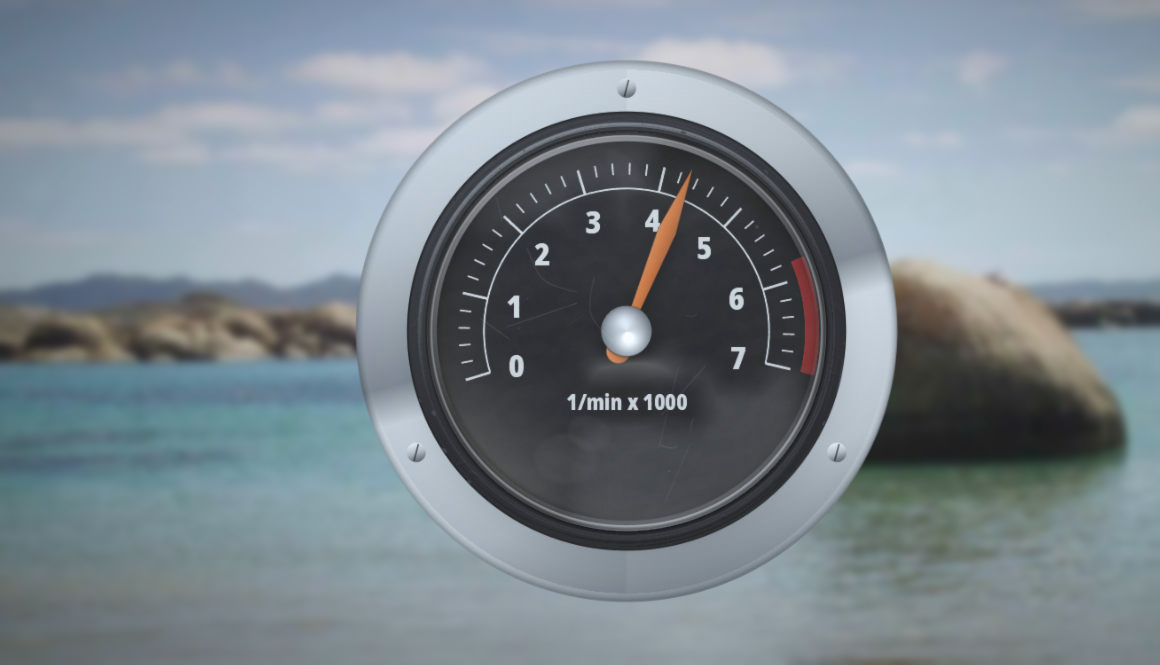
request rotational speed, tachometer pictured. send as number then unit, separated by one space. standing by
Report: 4300 rpm
